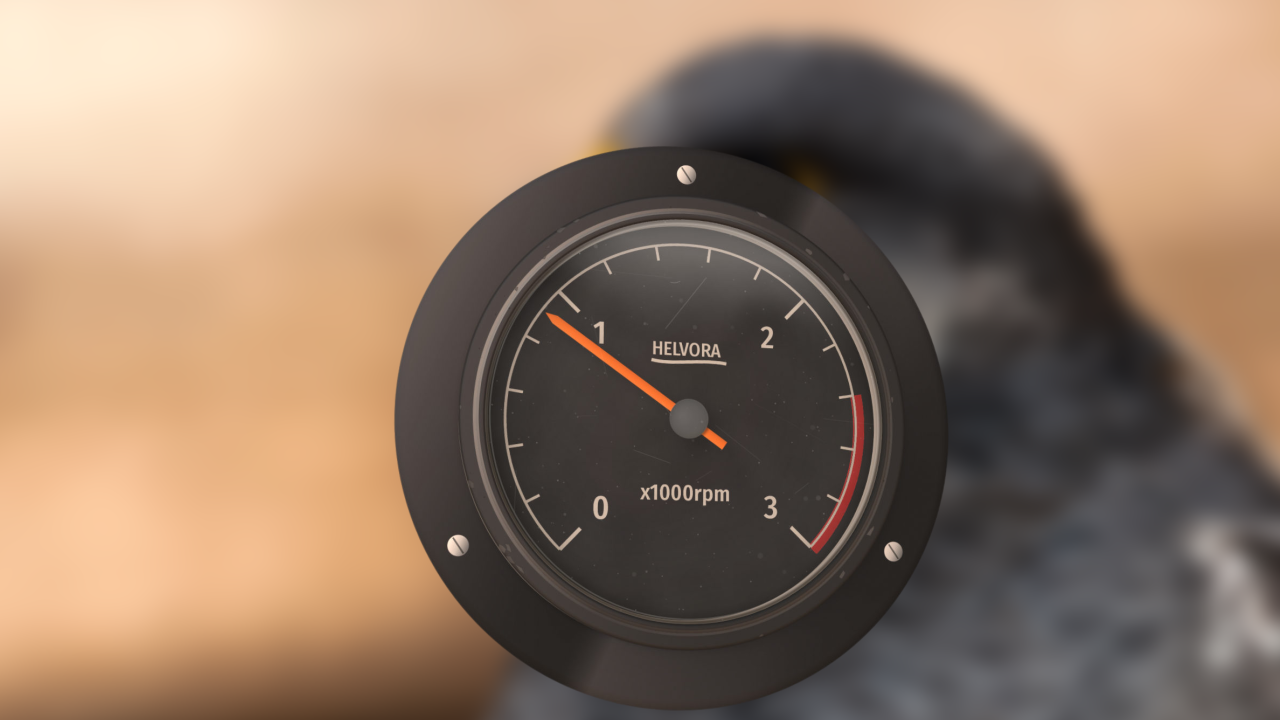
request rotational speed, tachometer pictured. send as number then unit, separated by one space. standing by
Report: 900 rpm
